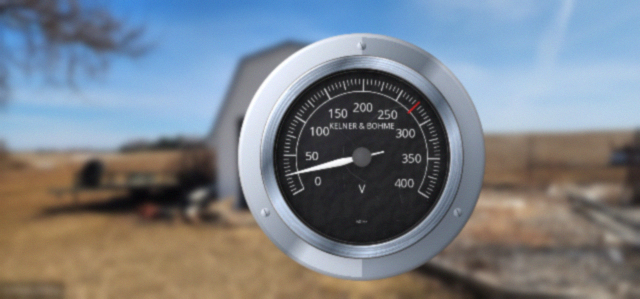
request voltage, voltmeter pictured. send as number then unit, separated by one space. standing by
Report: 25 V
